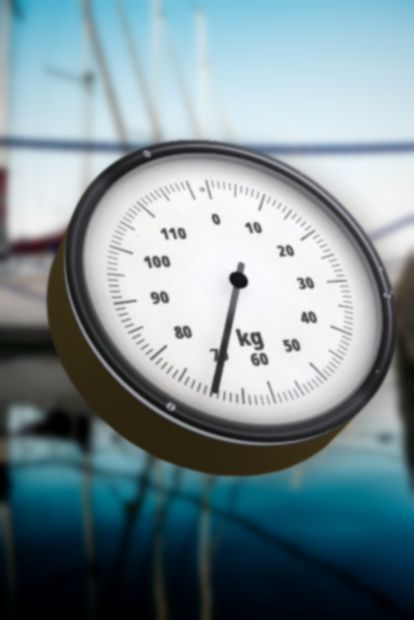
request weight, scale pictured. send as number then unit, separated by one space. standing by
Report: 70 kg
